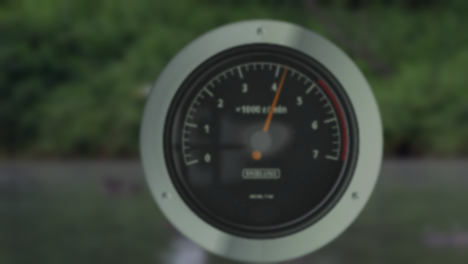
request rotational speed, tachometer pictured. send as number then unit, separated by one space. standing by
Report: 4200 rpm
